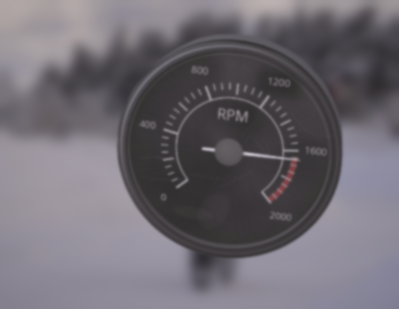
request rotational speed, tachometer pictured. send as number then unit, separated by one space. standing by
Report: 1650 rpm
